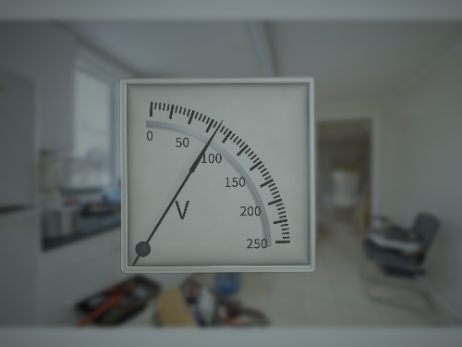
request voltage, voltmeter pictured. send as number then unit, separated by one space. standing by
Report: 85 V
